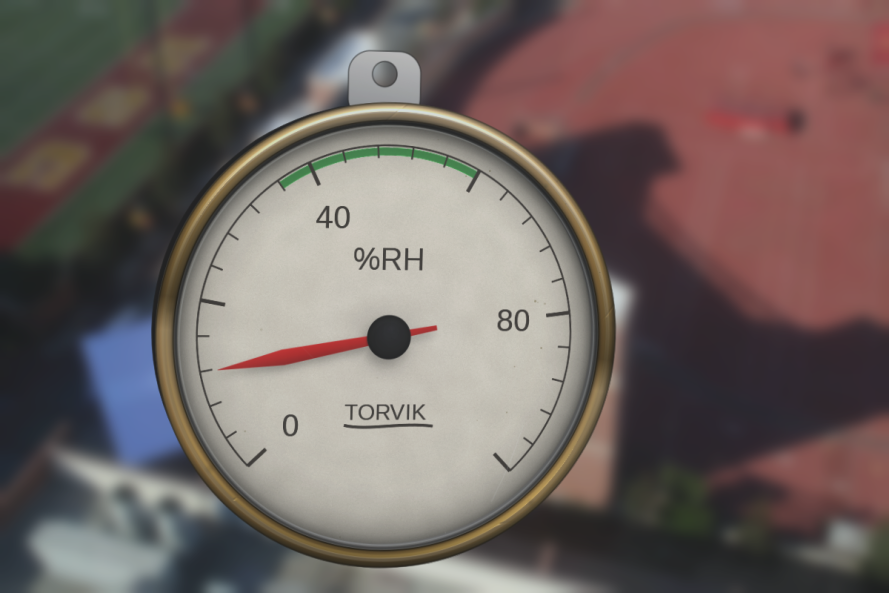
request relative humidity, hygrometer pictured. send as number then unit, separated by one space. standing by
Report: 12 %
